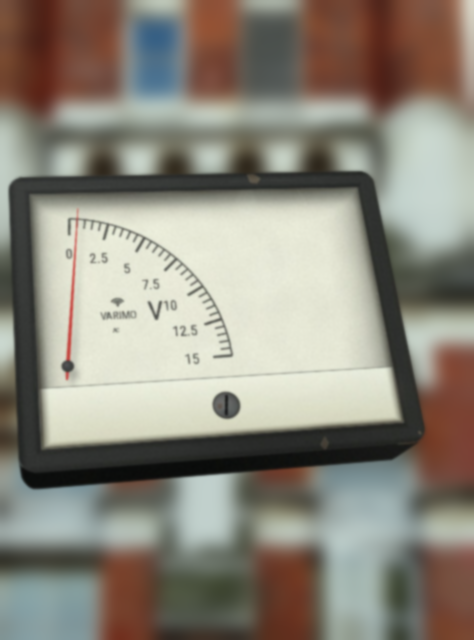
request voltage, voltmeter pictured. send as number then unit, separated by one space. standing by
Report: 0.5 V
